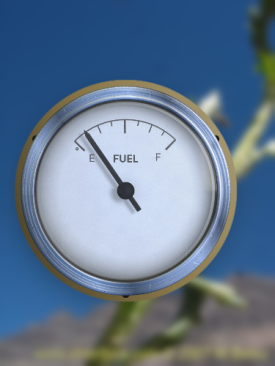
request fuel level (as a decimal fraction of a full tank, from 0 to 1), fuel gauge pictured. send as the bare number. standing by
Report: 0.125
